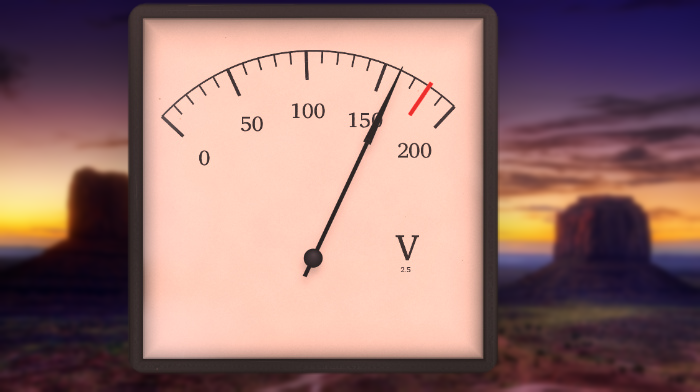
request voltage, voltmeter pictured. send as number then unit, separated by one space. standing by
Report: 160 V
